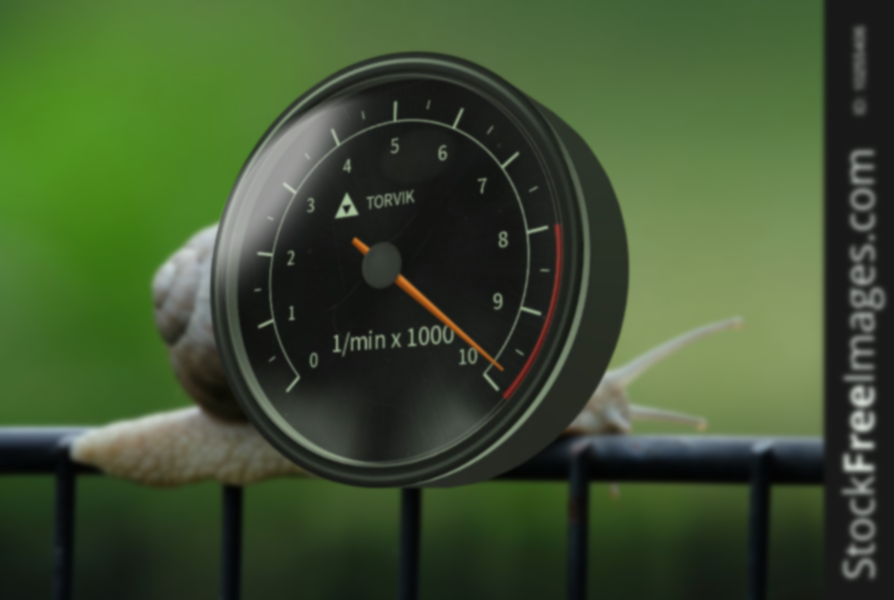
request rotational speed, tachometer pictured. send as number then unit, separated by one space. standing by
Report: 9750 rpm
